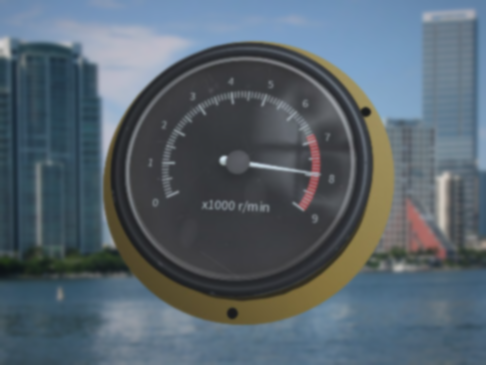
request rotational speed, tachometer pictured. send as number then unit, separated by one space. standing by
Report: 8000 rpm
